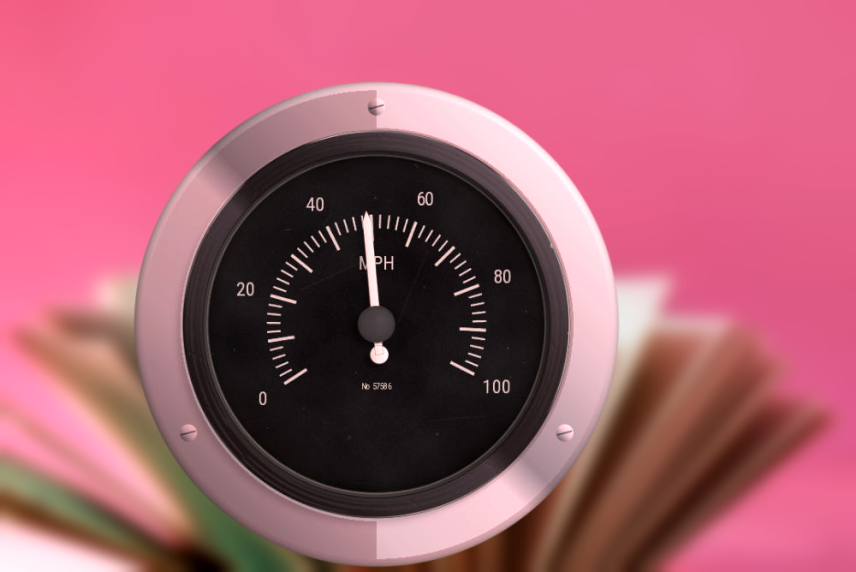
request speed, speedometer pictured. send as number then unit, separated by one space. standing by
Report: 49 mph
